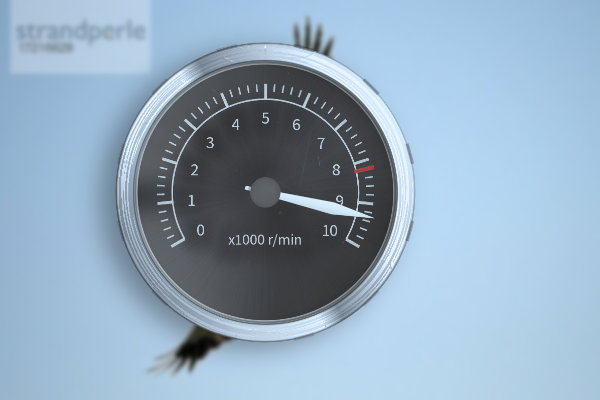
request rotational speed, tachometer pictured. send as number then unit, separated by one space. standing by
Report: 9300 rpm
